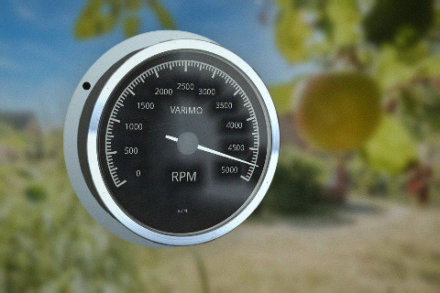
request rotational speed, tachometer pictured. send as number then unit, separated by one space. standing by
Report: 4750 rpm
